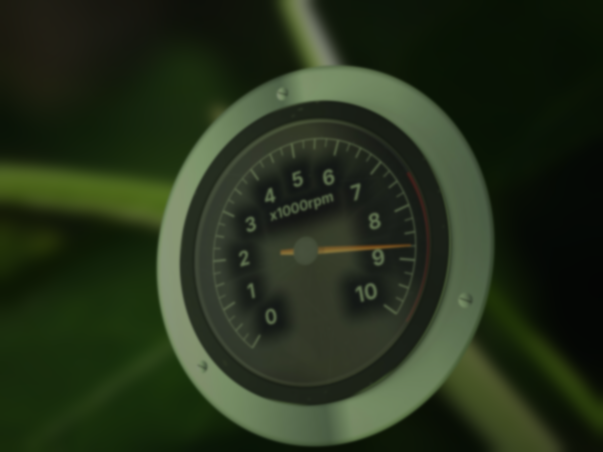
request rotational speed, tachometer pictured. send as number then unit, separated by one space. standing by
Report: 8750 rpm
